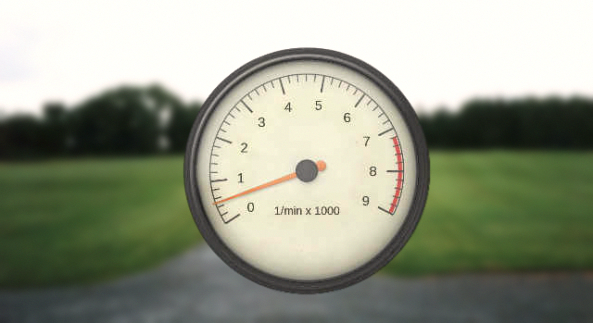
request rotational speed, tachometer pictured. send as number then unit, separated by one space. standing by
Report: 500 rpm
